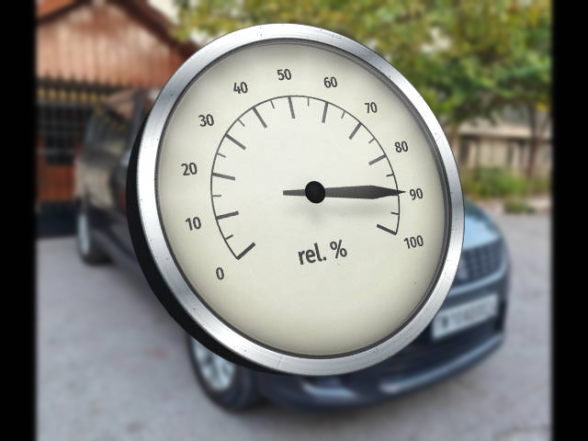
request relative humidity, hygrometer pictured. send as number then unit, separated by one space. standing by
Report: 90 %
